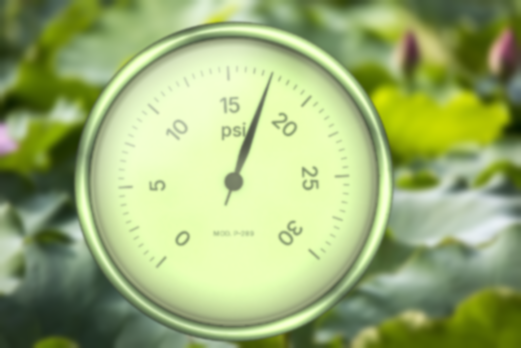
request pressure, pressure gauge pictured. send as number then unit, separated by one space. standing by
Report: 17.5 psi
